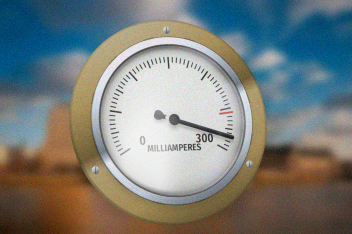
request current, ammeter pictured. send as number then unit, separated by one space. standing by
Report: 285 mA
